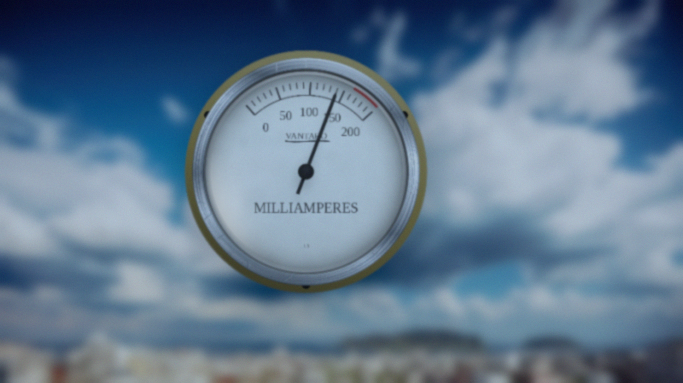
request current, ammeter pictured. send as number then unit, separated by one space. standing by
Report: 140 mA
